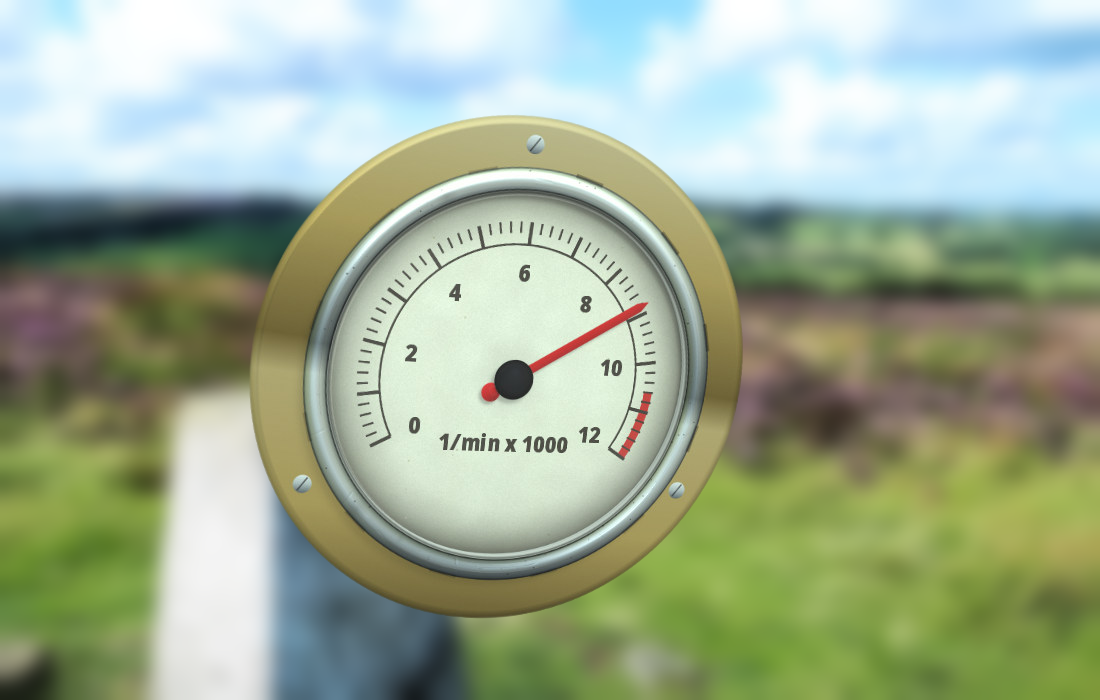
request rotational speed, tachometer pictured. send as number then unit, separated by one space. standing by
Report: 8800 rpm
